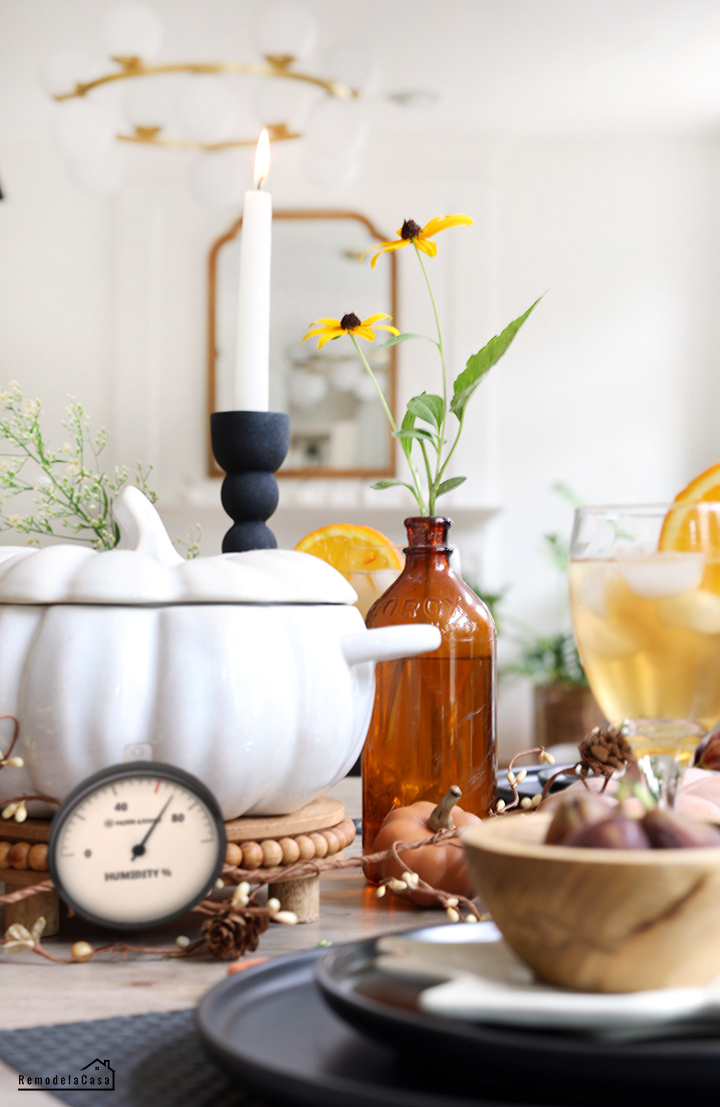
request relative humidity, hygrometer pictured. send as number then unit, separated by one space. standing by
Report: 68 %
